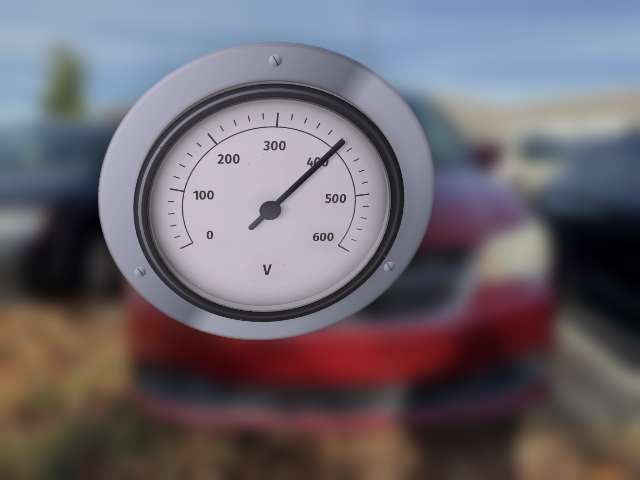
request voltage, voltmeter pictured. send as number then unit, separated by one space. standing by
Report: 400 V
